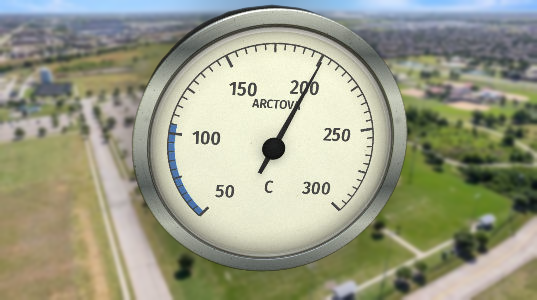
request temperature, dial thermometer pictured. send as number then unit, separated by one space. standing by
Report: 200 °C
